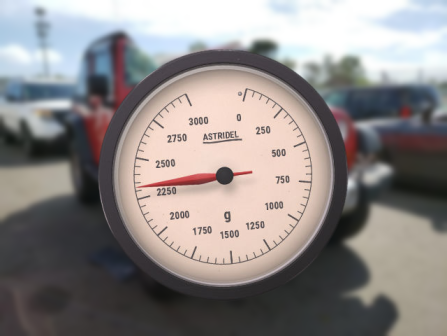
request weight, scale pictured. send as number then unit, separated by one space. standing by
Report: 2325 g
